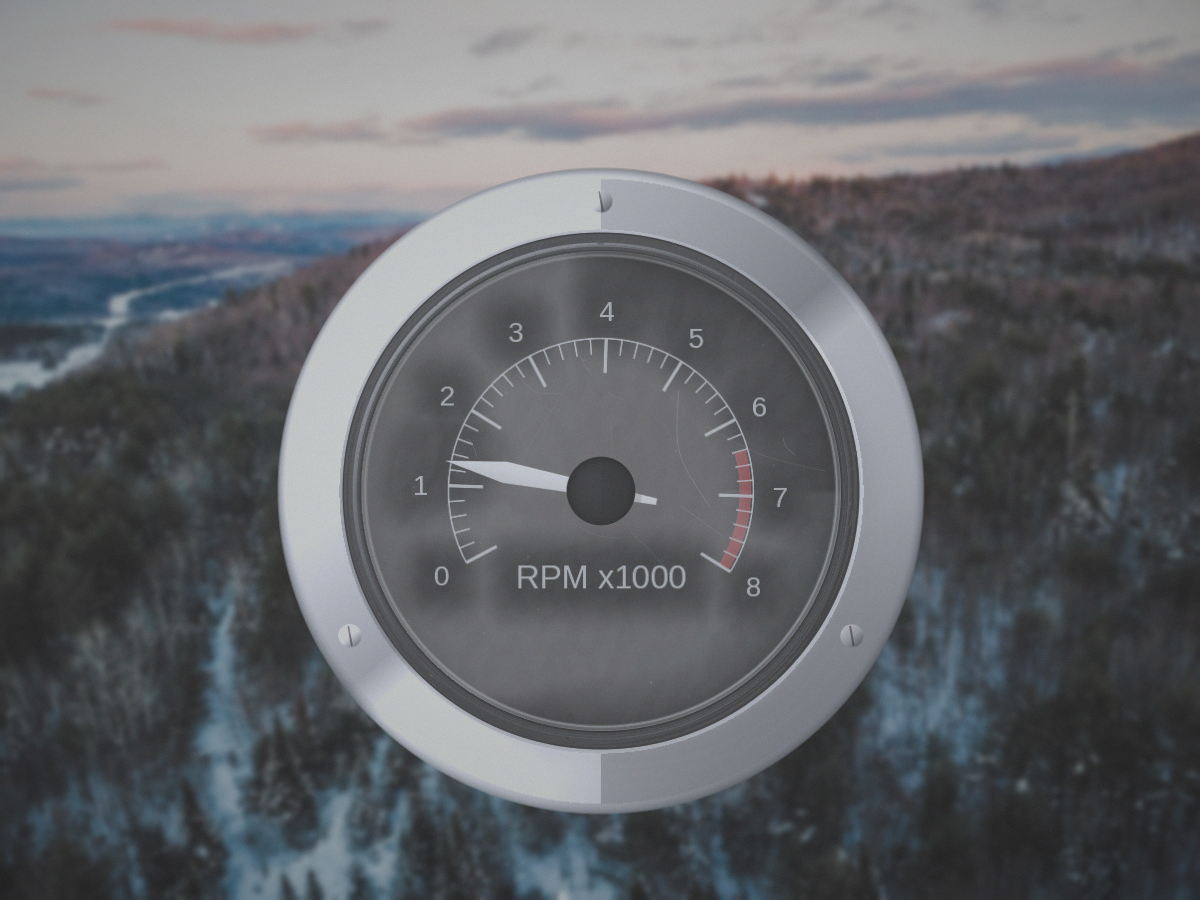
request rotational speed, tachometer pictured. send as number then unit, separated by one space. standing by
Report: 1300 rpm
